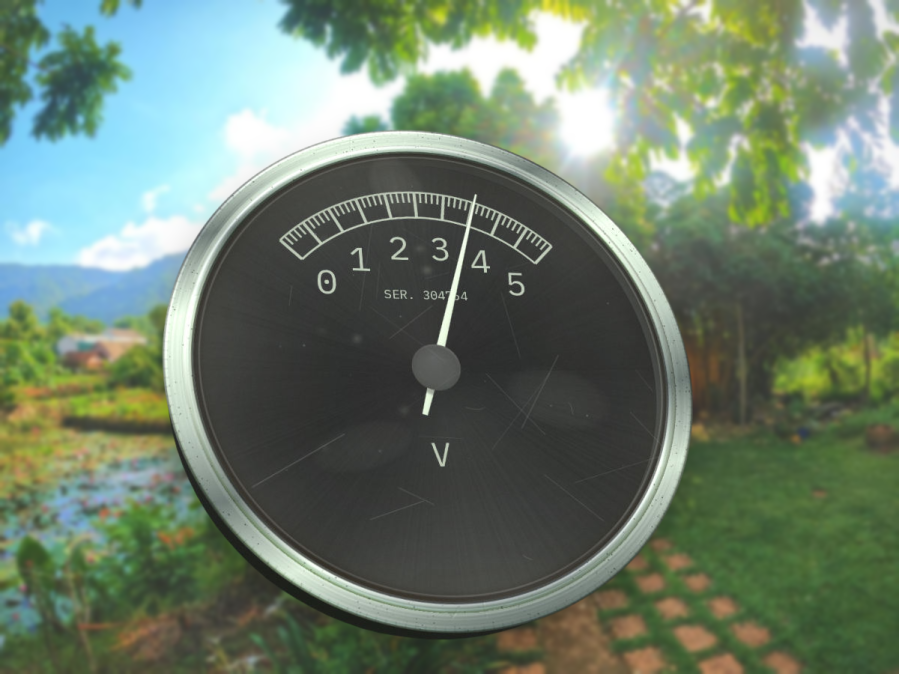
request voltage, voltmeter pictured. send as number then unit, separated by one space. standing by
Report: 3.5 V
